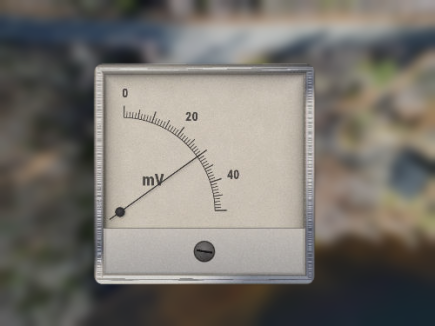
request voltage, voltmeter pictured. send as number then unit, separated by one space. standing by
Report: 30 mV
